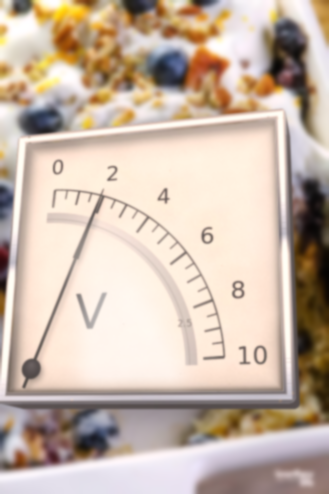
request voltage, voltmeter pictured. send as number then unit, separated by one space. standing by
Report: 2 V
